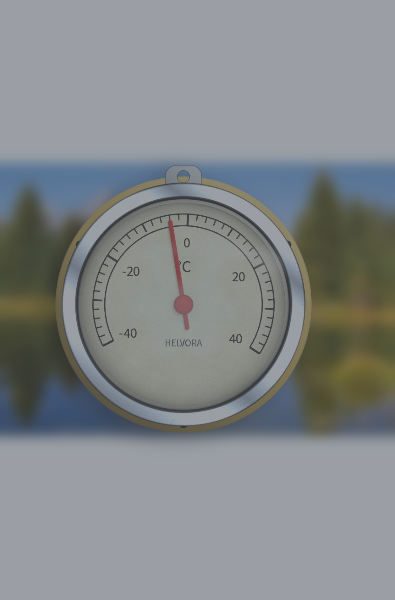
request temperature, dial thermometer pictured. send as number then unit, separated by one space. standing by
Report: -4 °C
